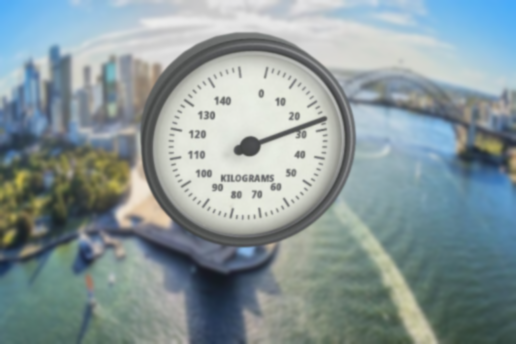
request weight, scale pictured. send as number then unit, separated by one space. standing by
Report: 26 kg
